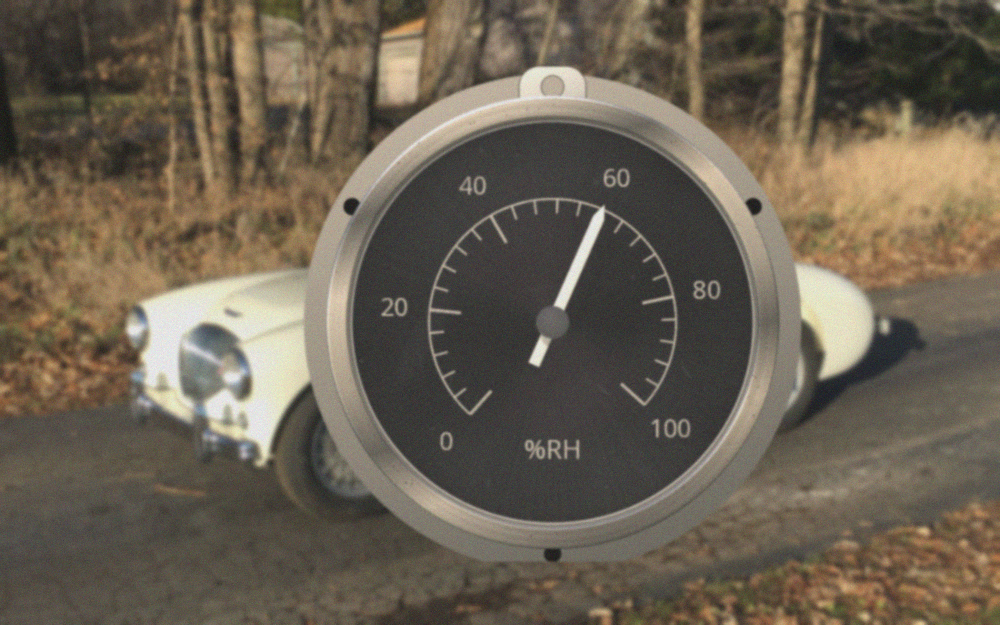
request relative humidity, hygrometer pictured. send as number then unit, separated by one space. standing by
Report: 60 %
